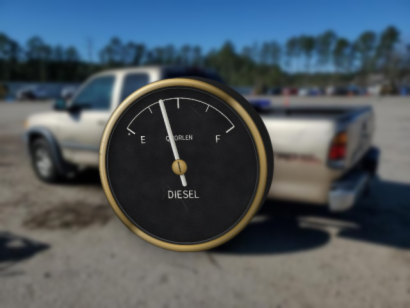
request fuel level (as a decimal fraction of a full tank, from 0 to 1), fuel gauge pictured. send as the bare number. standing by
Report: 0.375
